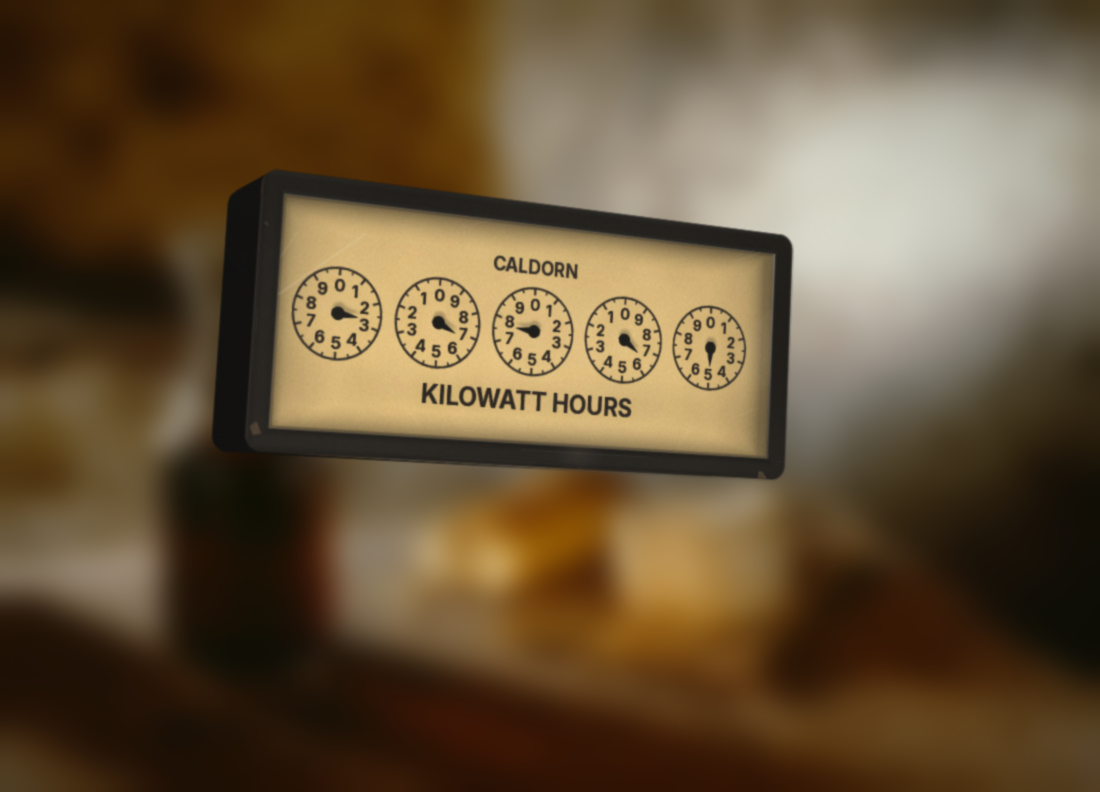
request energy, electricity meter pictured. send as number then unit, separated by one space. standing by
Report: 26765 kWh
